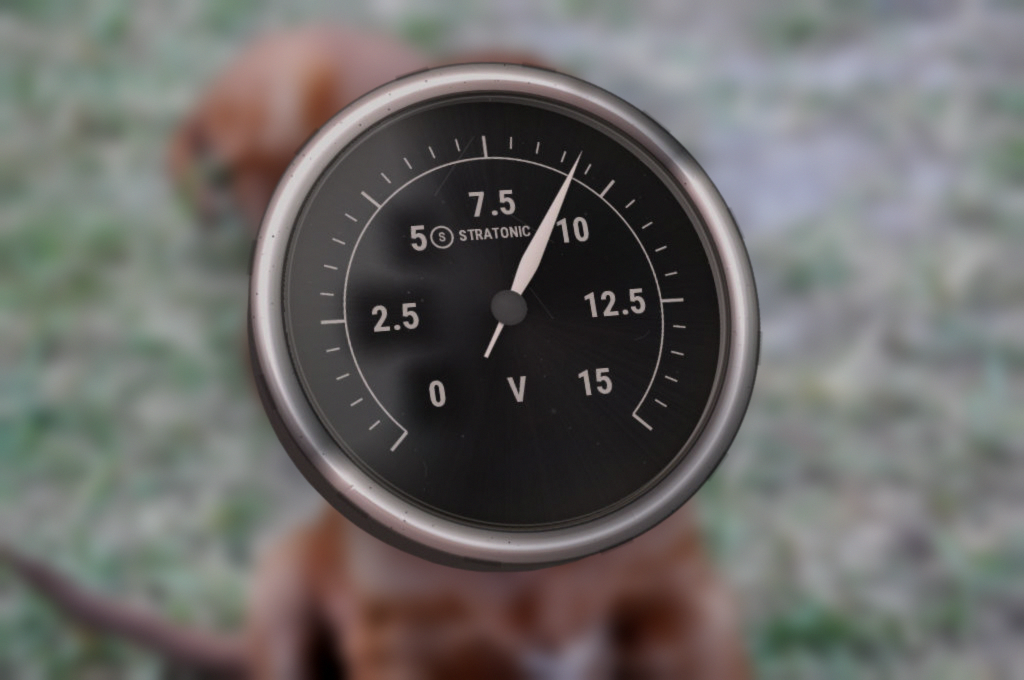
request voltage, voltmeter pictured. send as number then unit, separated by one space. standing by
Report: 9.25 V
